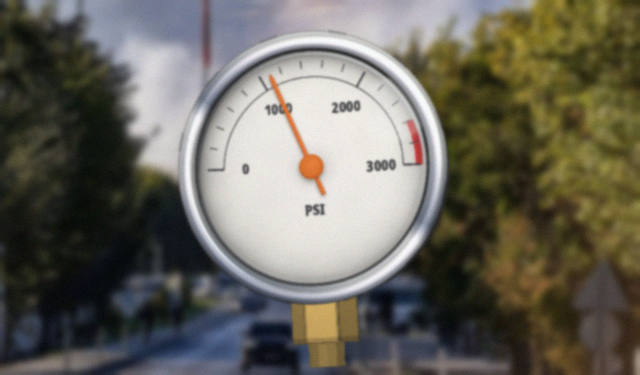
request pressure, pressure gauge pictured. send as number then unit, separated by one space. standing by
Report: 1100 psi
